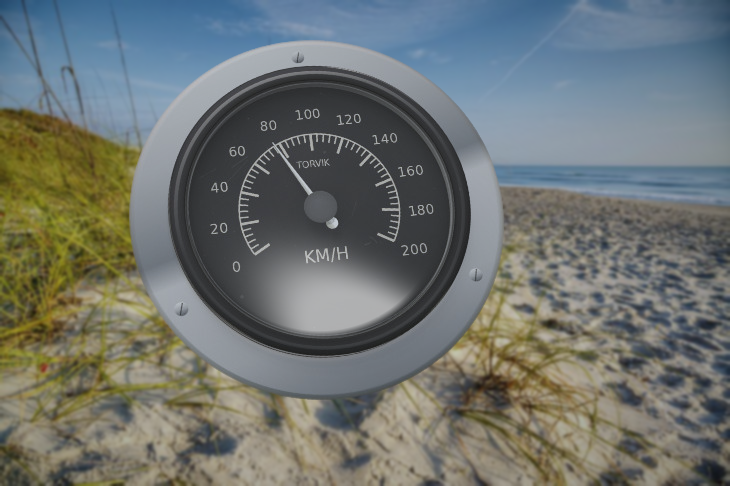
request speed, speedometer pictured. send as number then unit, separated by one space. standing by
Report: 76 km/h
